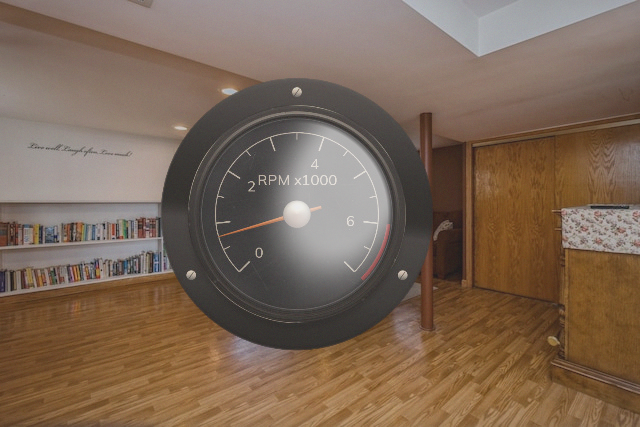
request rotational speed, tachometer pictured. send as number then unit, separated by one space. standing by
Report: 750 rpm
